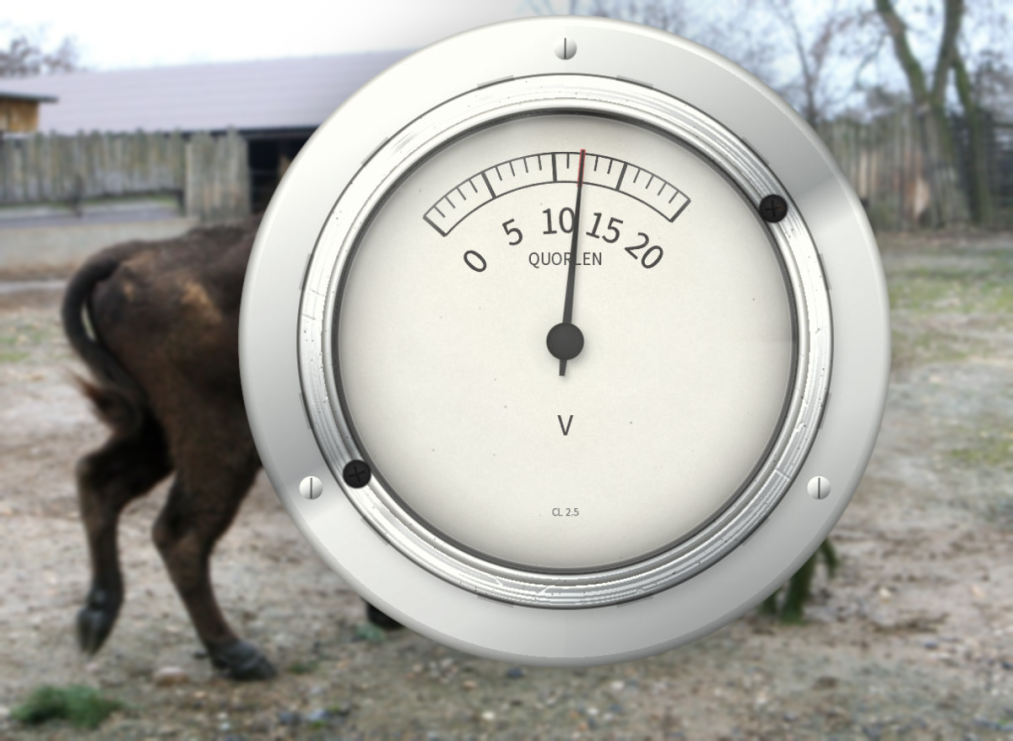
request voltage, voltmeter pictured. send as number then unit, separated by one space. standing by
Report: 12 V
